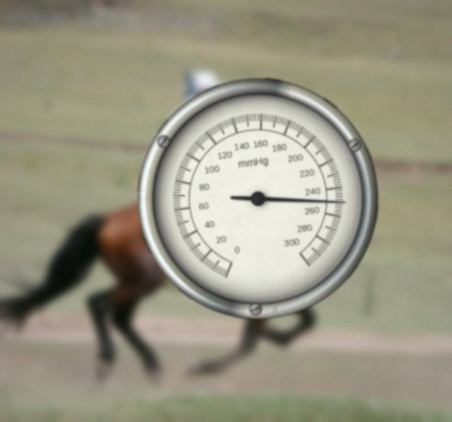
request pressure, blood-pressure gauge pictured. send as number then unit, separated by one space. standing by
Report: 250 mmHg
